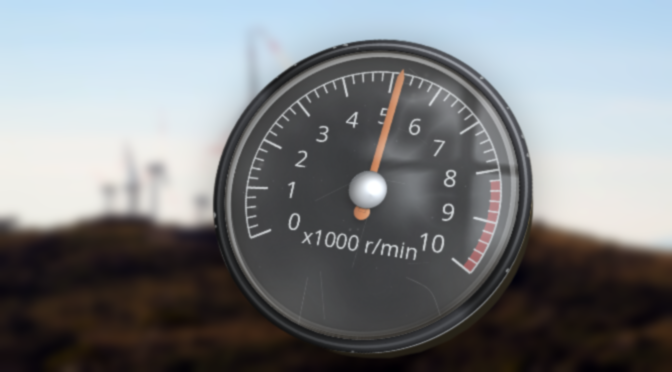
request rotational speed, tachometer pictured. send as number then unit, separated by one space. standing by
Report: 5200 rpm
